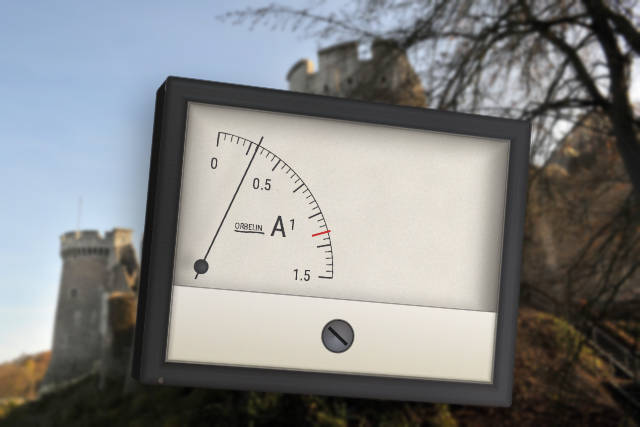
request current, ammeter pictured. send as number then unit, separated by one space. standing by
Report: 0.3 A
